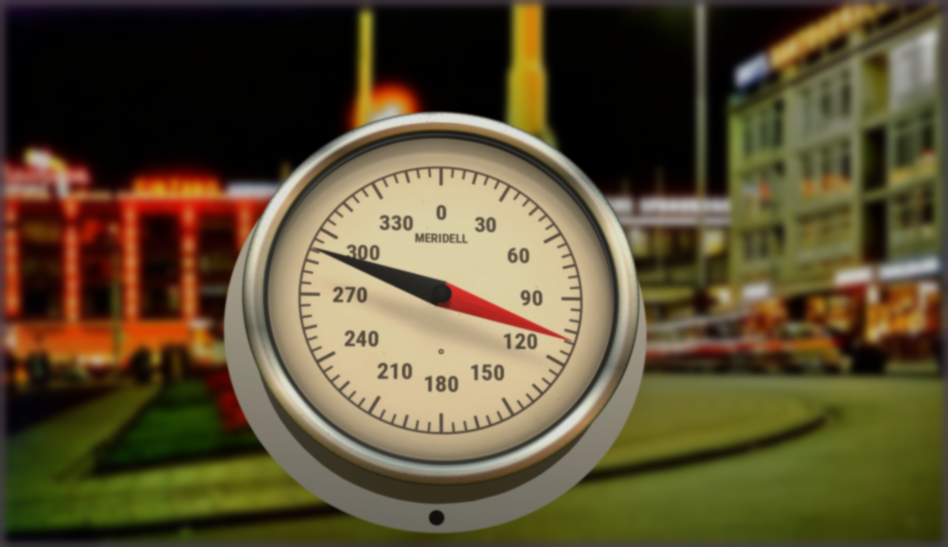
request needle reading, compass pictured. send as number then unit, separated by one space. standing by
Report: 110 °
